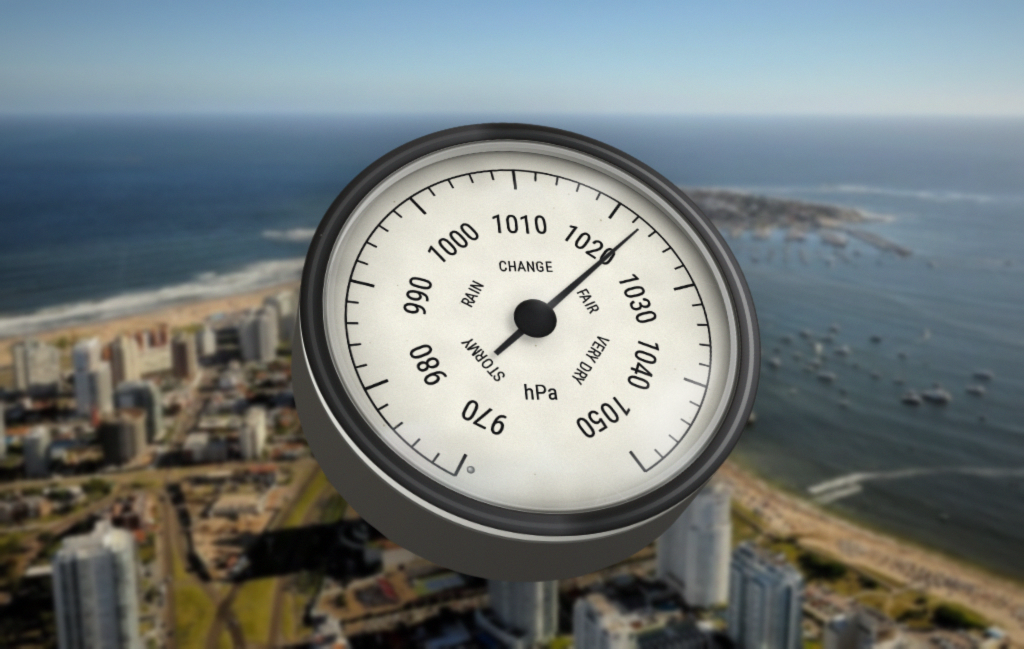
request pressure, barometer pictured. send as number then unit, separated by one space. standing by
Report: 1023 hPa
